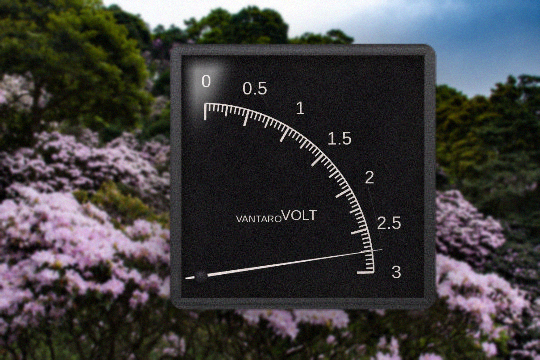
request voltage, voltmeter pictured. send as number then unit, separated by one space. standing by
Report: 2.75 V
